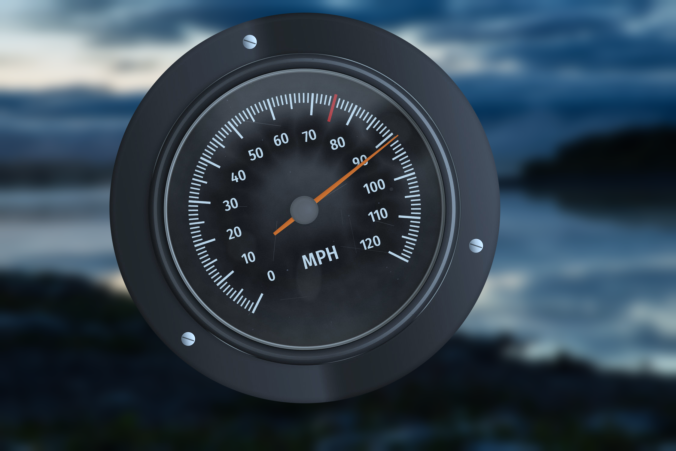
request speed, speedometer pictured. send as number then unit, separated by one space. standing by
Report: 91 mph
